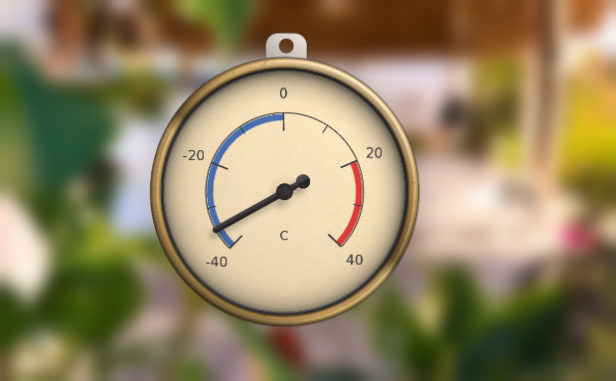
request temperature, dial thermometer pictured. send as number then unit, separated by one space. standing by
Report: -35 °C
